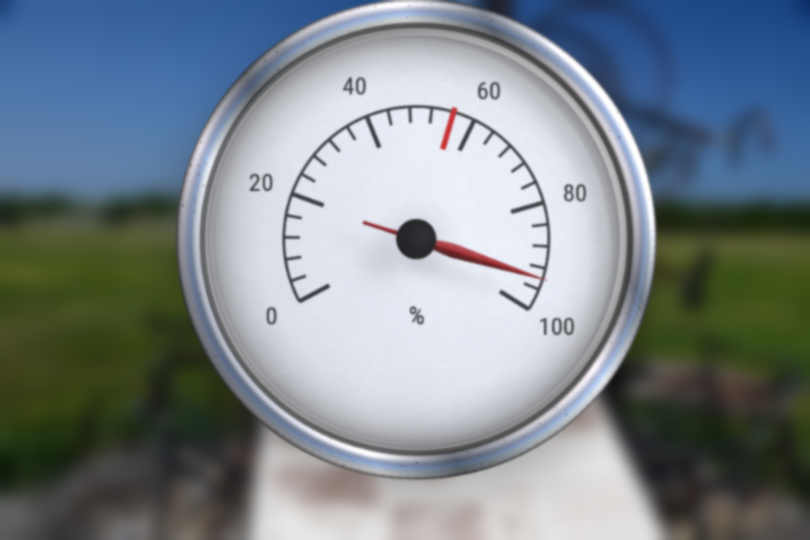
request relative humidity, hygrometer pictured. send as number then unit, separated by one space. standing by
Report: 94 %
